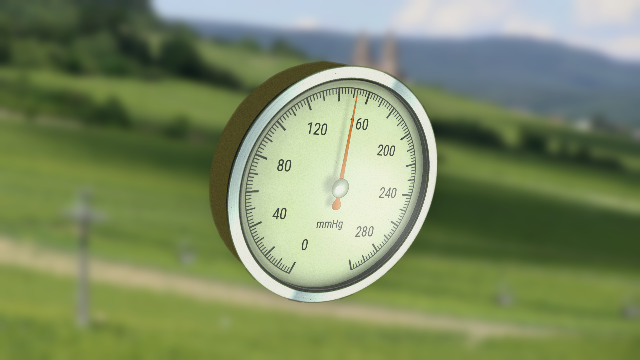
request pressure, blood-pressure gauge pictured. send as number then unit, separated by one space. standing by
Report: 150 mmHg
